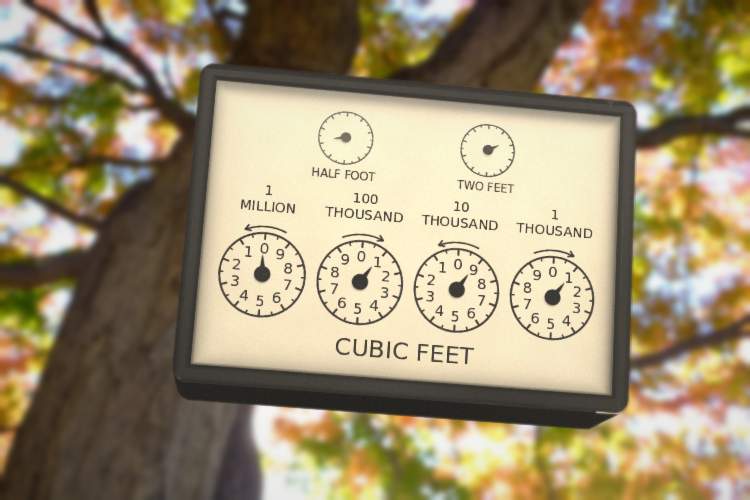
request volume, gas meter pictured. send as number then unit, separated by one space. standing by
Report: 9100 ft³
